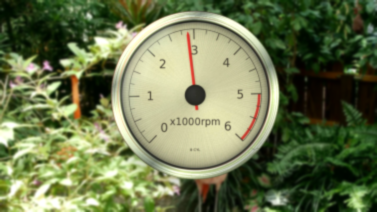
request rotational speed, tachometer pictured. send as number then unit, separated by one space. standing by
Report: 2875 rpm
